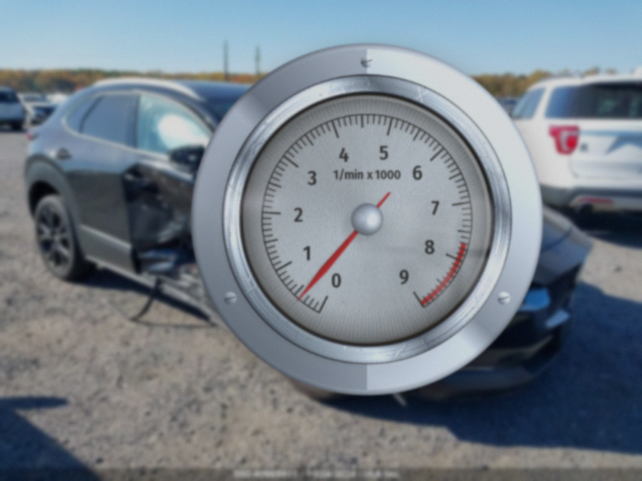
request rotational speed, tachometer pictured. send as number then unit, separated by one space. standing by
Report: 400 rpm
